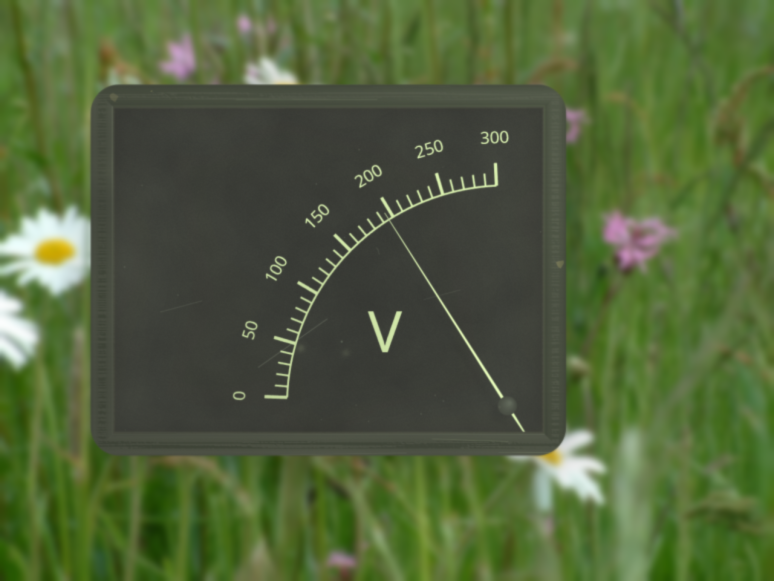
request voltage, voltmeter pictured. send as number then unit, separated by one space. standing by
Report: 195 V
